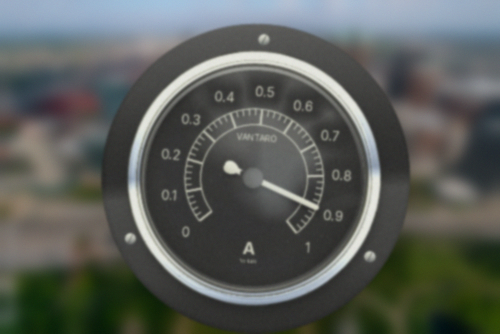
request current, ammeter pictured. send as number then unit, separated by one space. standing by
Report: 0.9 A
